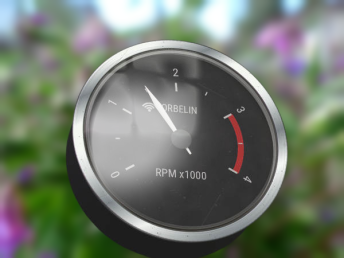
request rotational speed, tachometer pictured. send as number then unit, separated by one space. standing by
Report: 1500 rpm
